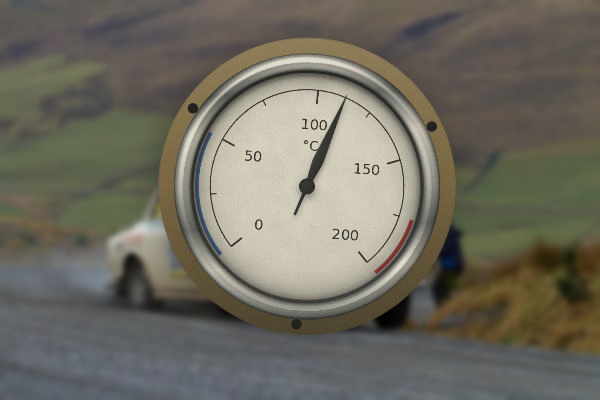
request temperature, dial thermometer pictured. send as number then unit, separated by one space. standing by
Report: 112.5 °C
